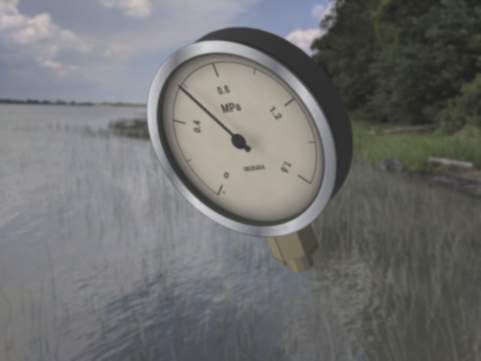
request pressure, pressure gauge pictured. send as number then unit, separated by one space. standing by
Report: 0.6 MPa
